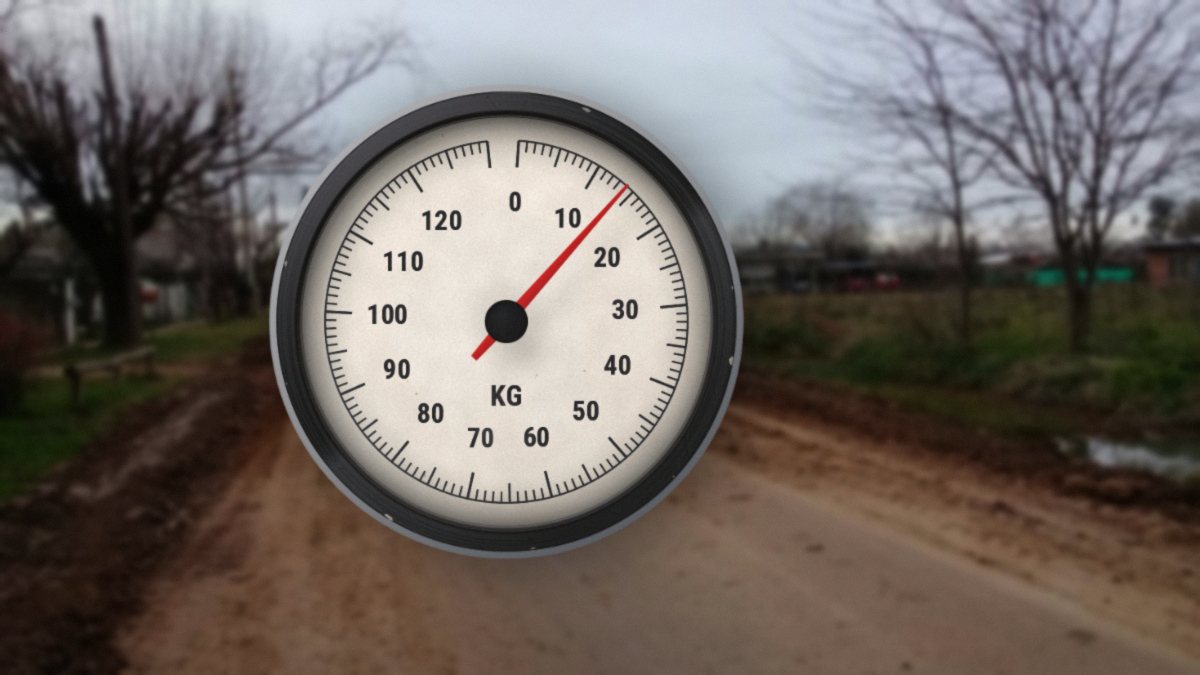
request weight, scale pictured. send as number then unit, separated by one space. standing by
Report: 14 kg
